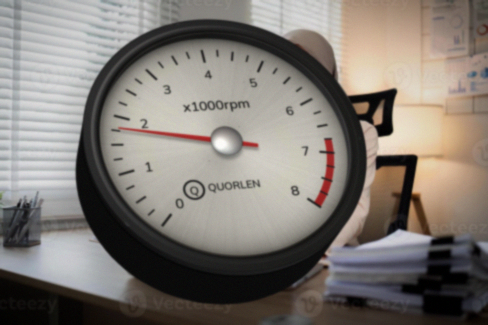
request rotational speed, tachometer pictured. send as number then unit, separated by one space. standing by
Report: 1750 rpm
